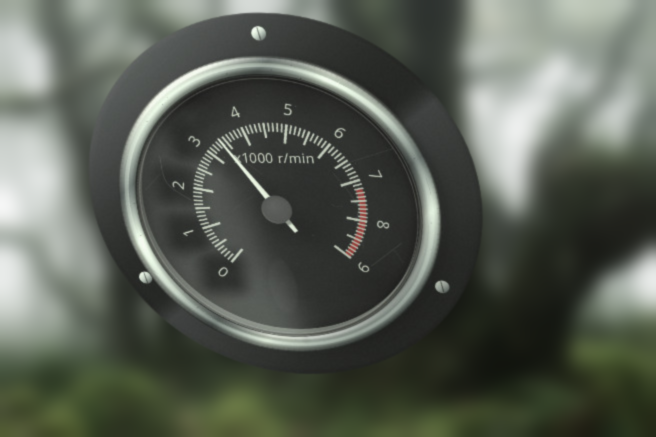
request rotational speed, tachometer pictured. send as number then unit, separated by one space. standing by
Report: 3500 rpm
